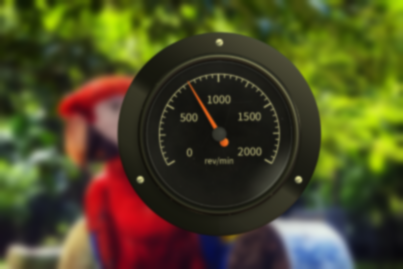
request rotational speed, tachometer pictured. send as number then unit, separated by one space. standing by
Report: 750 rpm
